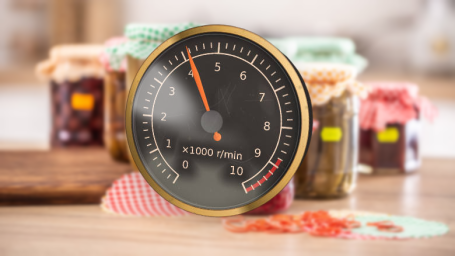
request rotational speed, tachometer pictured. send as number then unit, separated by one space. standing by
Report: 4200 rpm
